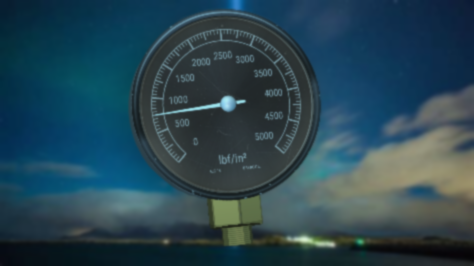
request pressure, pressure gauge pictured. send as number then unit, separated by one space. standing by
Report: 750 psi
